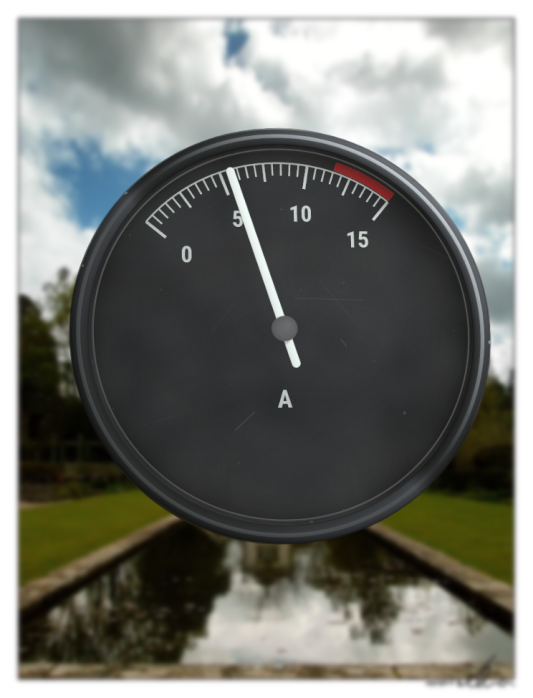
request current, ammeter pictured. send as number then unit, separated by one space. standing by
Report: 5.5 A
